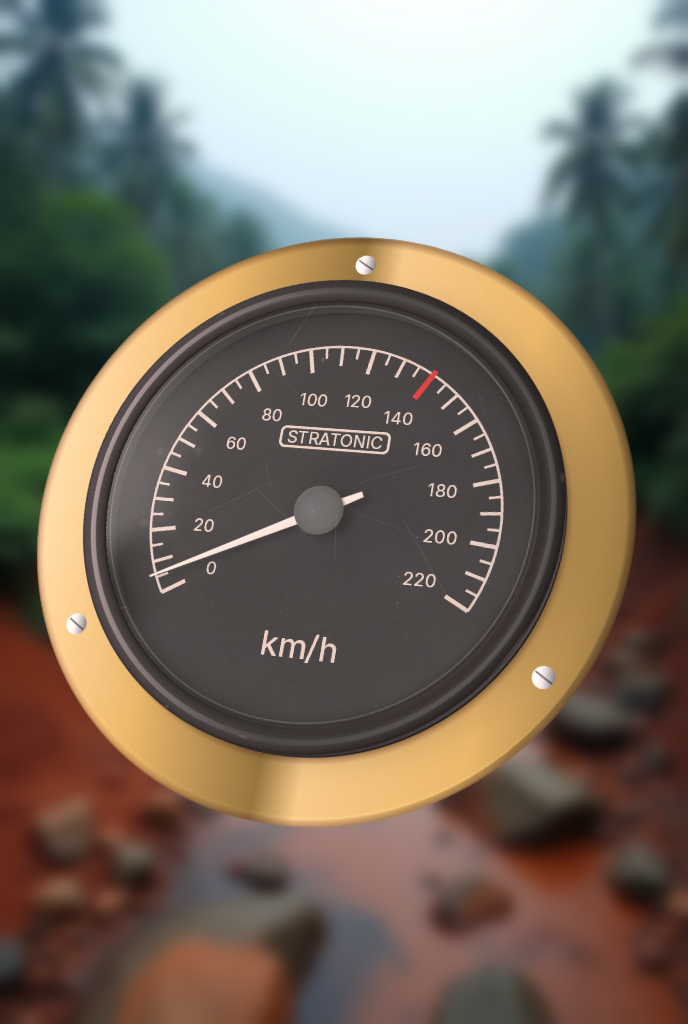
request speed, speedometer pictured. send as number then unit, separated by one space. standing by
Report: 5 km/h
